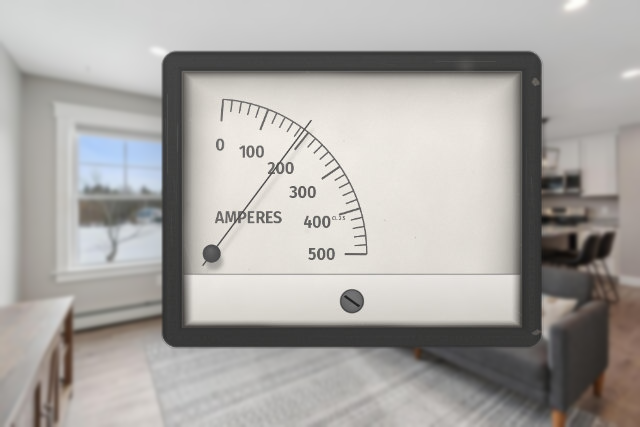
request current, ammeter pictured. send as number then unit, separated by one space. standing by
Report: 190 A
